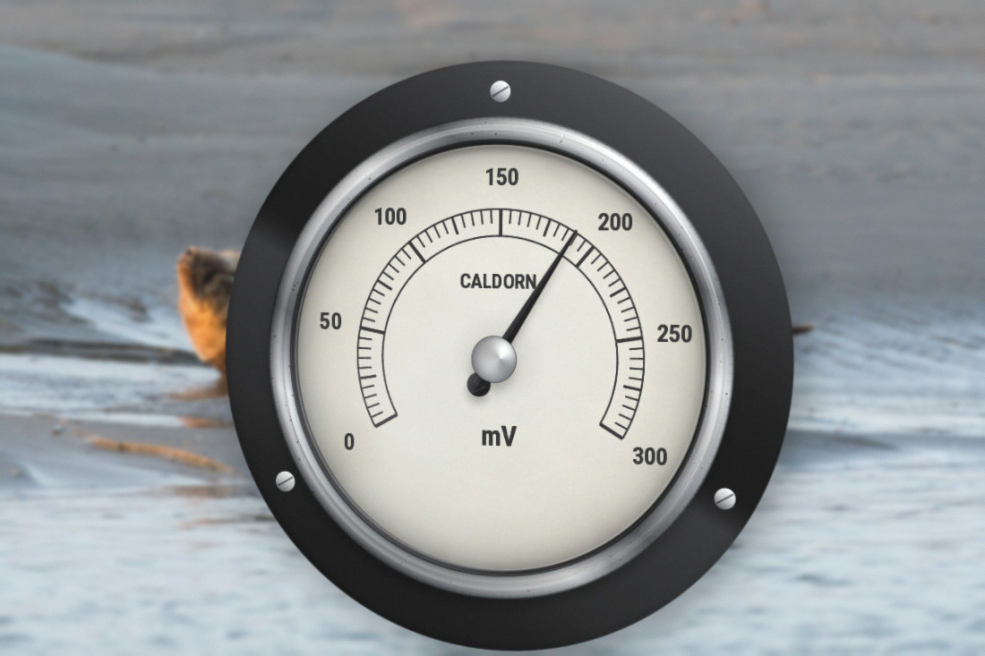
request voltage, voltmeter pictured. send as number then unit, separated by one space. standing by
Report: 190 mV
